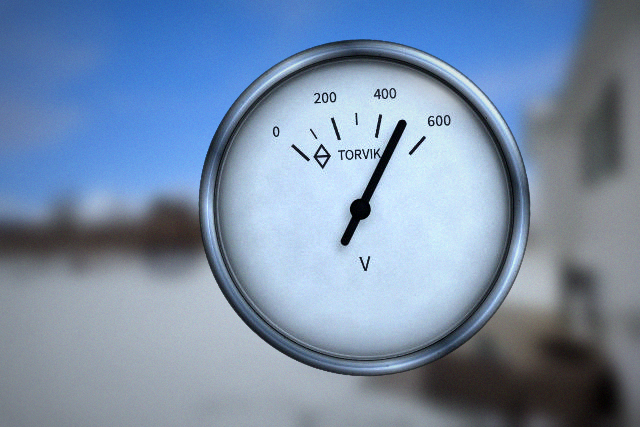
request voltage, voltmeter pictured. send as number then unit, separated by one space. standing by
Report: 500 V
